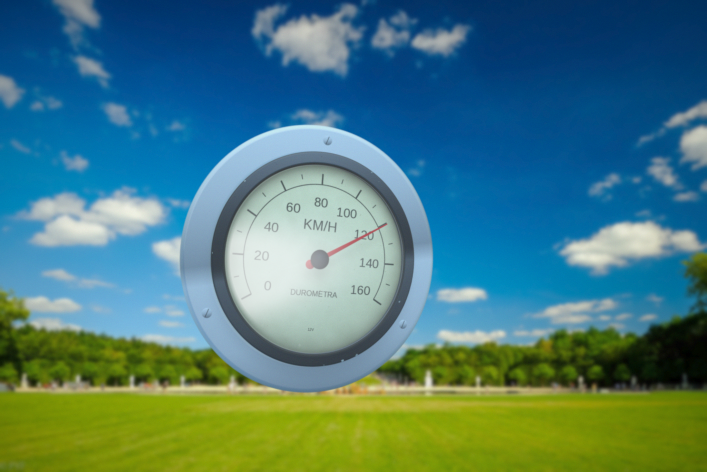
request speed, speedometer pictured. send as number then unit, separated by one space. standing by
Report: 120 km/h
